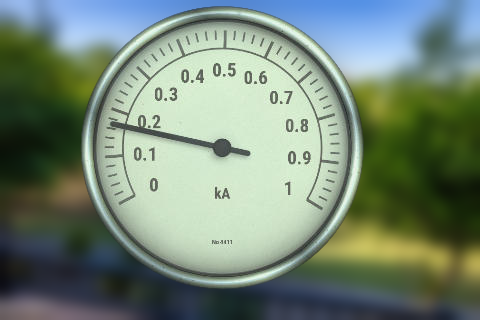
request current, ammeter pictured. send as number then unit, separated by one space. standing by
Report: 0.17 kA
